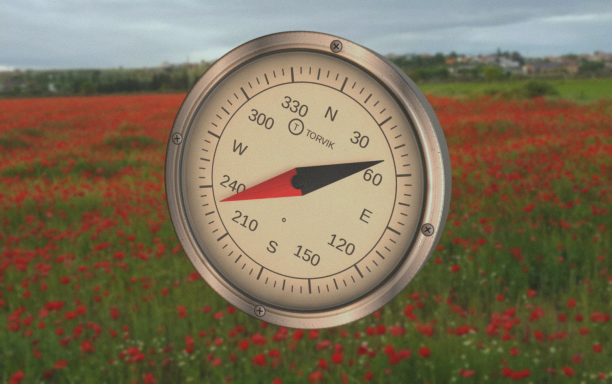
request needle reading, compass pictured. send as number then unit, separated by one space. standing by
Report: 230 °
